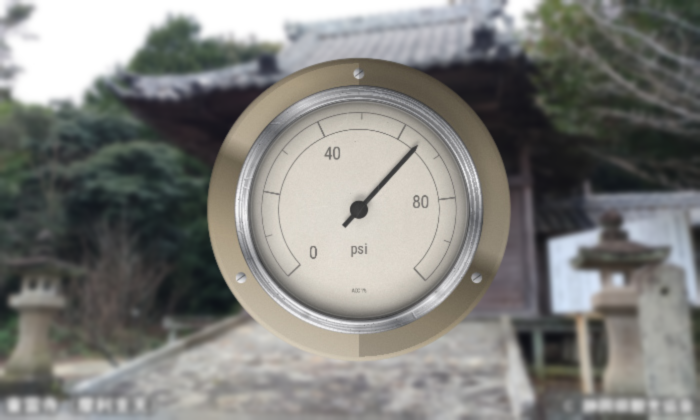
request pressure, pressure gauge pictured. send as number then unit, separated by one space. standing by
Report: 65 psi
